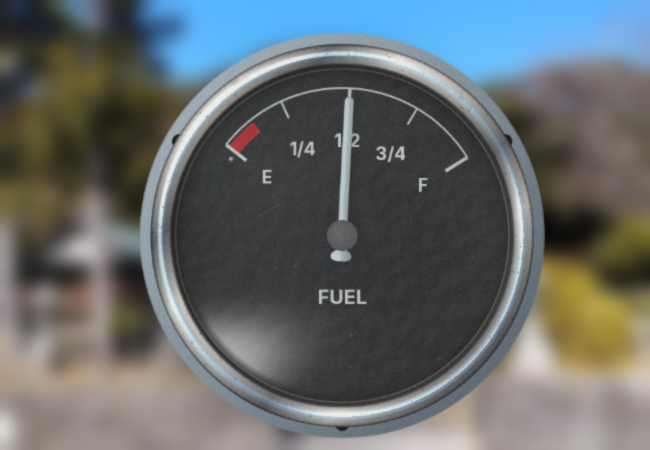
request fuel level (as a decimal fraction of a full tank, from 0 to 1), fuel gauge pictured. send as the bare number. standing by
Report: 0.5
